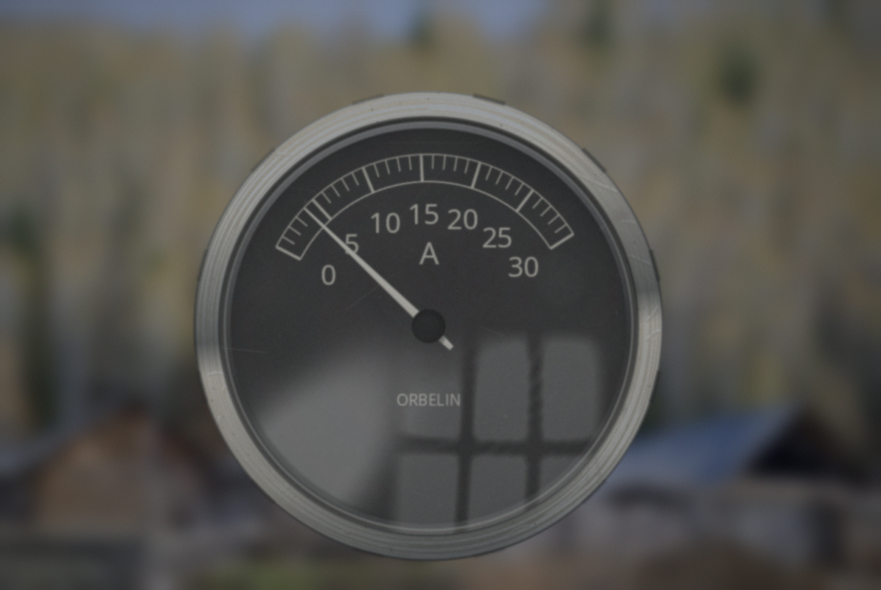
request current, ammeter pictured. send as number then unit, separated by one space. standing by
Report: 4 A
